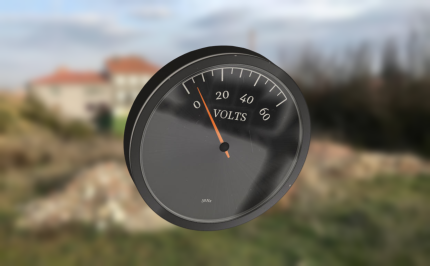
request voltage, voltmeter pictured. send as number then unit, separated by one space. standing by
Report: 5 V
